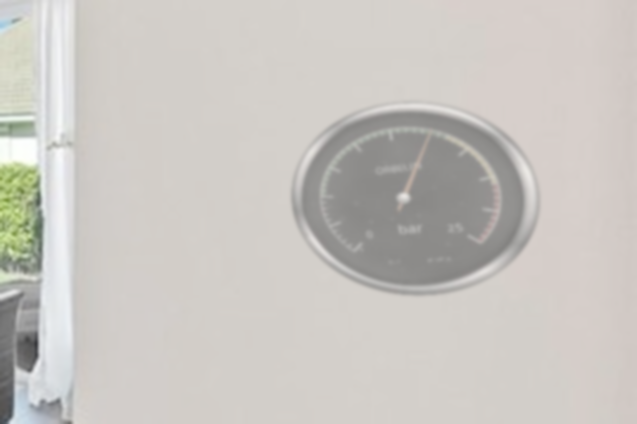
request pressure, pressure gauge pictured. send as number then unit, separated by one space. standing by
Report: 15 bar
